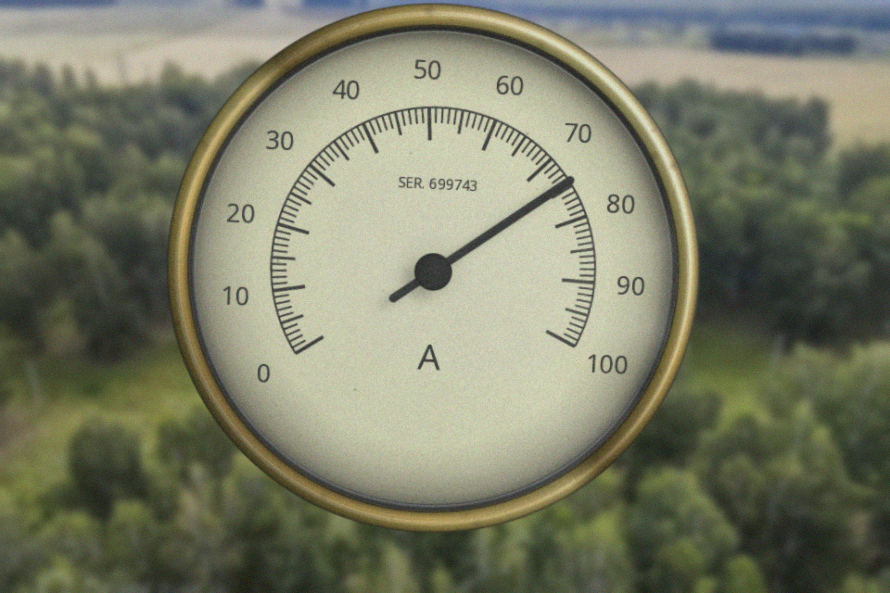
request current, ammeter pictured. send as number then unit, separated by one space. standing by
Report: 74 A
